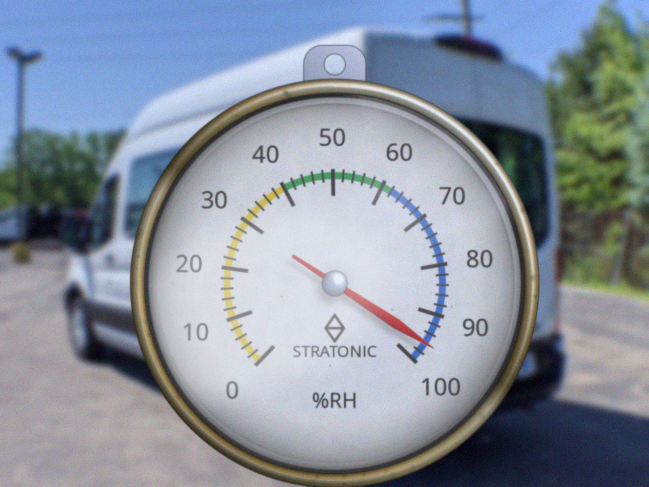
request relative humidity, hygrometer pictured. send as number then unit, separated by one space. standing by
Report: 96 %
